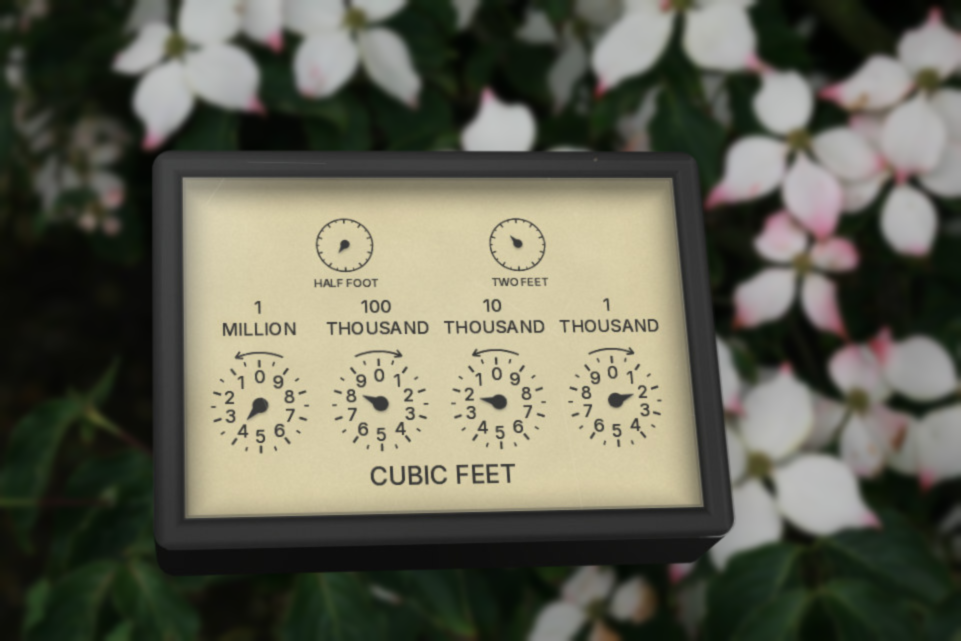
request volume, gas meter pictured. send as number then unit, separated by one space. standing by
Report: 382200 ft³
